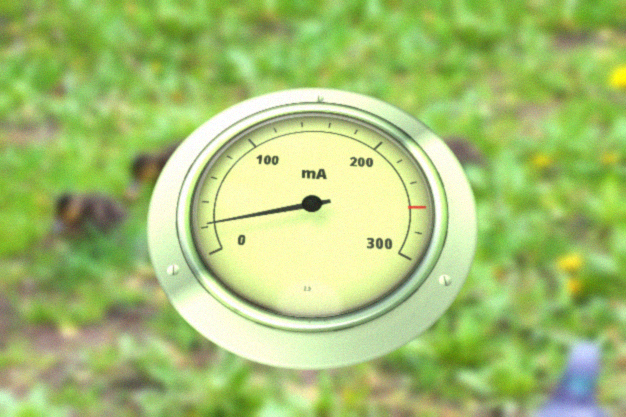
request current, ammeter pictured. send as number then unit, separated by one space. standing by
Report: 20 mA
